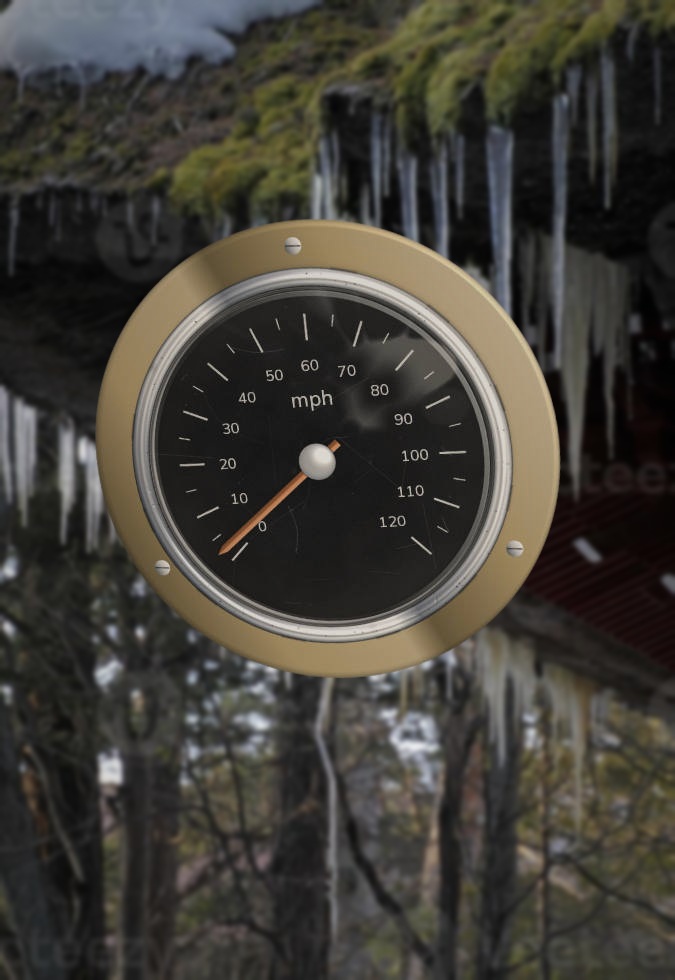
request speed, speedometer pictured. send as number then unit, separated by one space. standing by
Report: 2.5 mph
